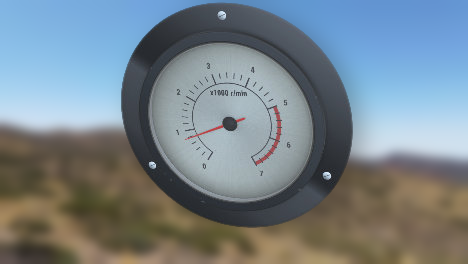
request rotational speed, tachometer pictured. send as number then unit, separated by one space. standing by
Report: 800 rpm
